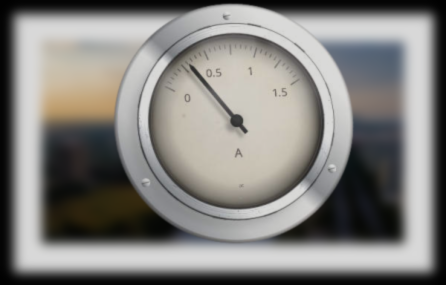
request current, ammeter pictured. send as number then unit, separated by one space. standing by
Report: 0.3 A
